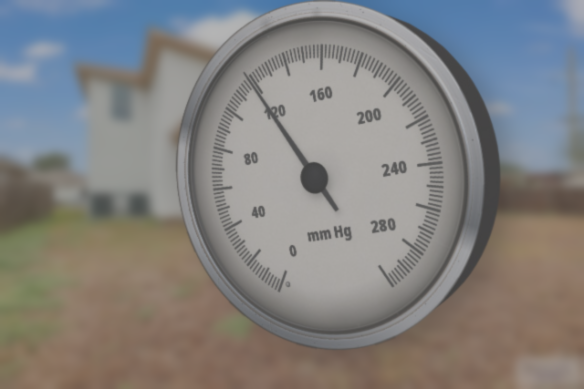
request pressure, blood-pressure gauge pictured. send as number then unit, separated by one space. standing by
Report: 120 mmHg
